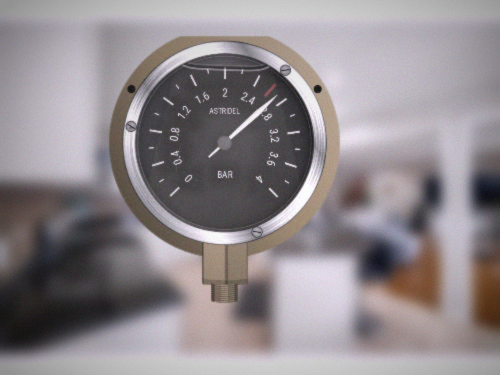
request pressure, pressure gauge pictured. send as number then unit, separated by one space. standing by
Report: 2.7 bar
